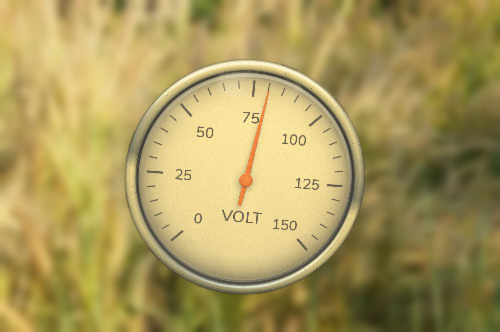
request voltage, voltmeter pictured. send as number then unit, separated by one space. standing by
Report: 80 V
